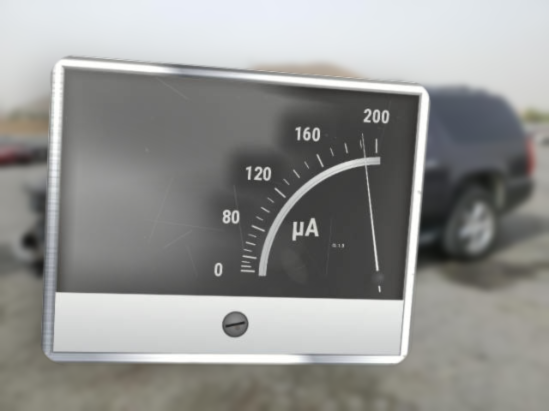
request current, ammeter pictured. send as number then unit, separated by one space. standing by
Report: 190 µA
